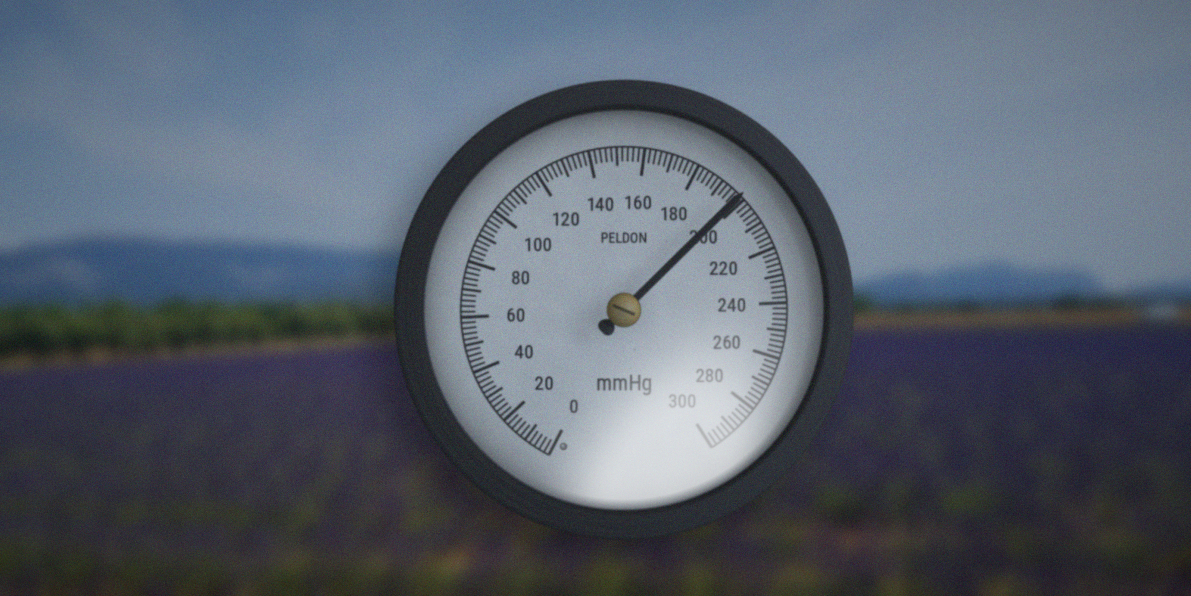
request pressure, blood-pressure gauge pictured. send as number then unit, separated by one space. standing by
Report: 198 mmHg
